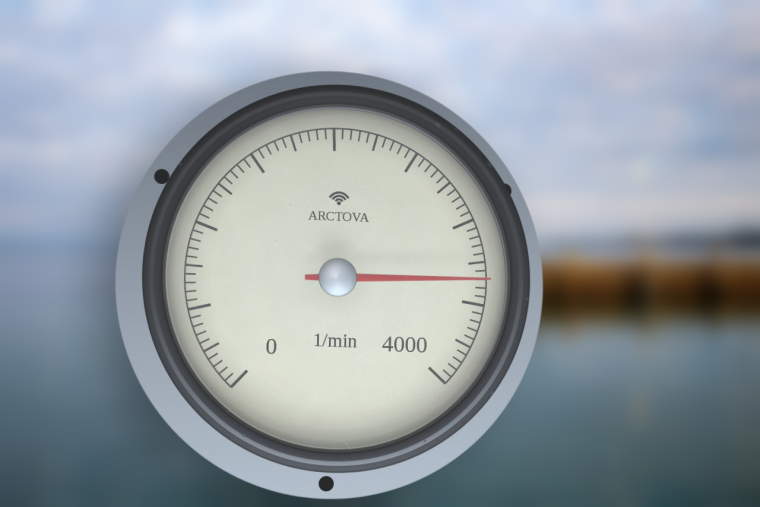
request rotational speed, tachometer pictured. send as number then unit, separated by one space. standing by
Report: 3350 rpm
